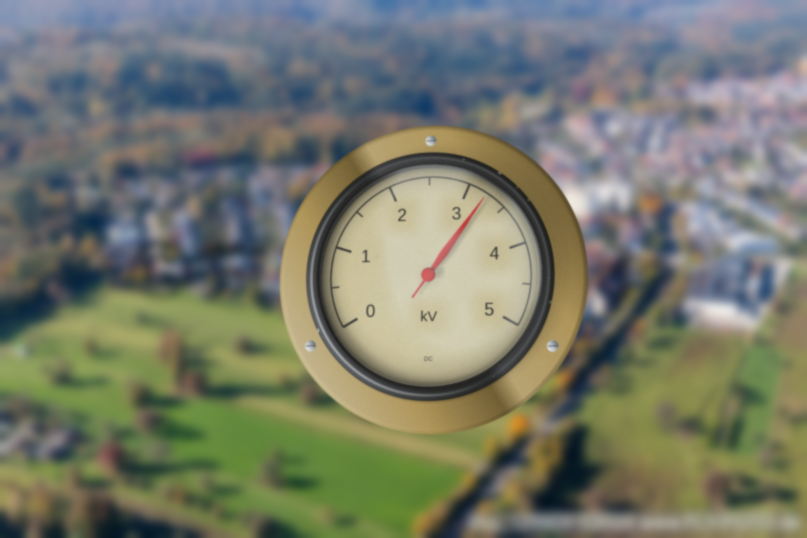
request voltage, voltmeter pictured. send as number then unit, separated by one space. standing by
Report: 3.25 kV
